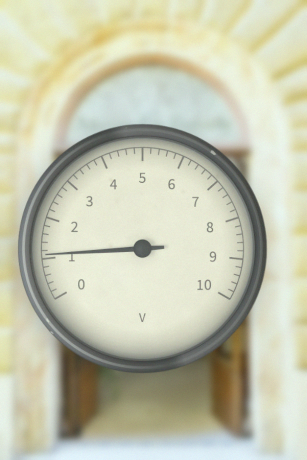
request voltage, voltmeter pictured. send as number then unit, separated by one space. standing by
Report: 1.1 V
